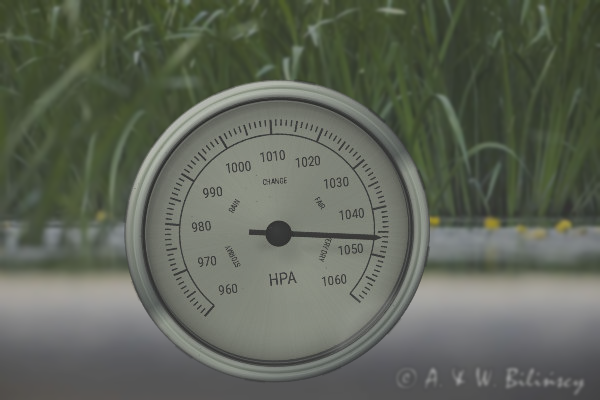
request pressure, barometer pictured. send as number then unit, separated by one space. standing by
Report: 1046 hPa
